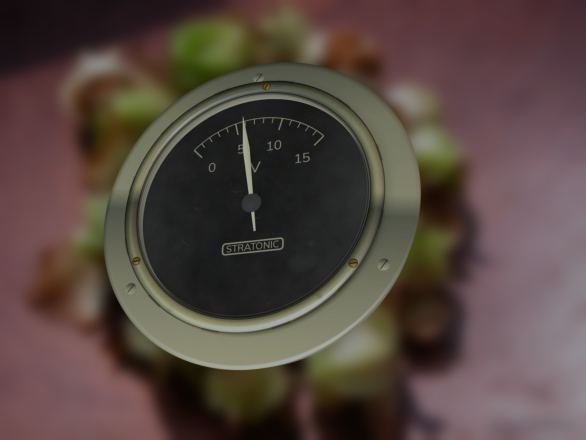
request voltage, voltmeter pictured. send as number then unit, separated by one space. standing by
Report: 6 V
